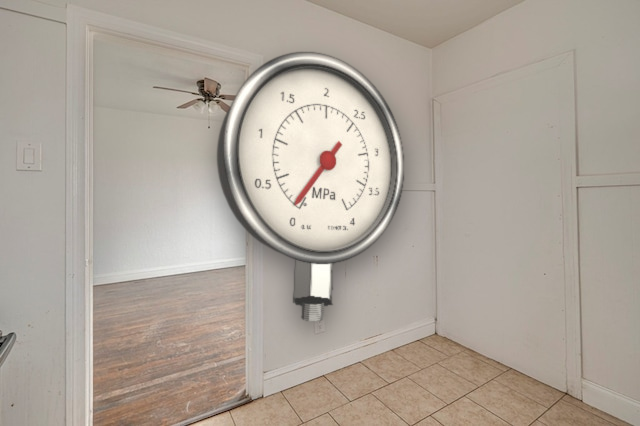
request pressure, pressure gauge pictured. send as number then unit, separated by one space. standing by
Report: 0.1 MPa
